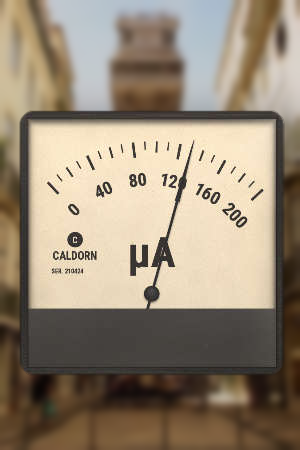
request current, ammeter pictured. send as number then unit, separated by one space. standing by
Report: 130 µA
